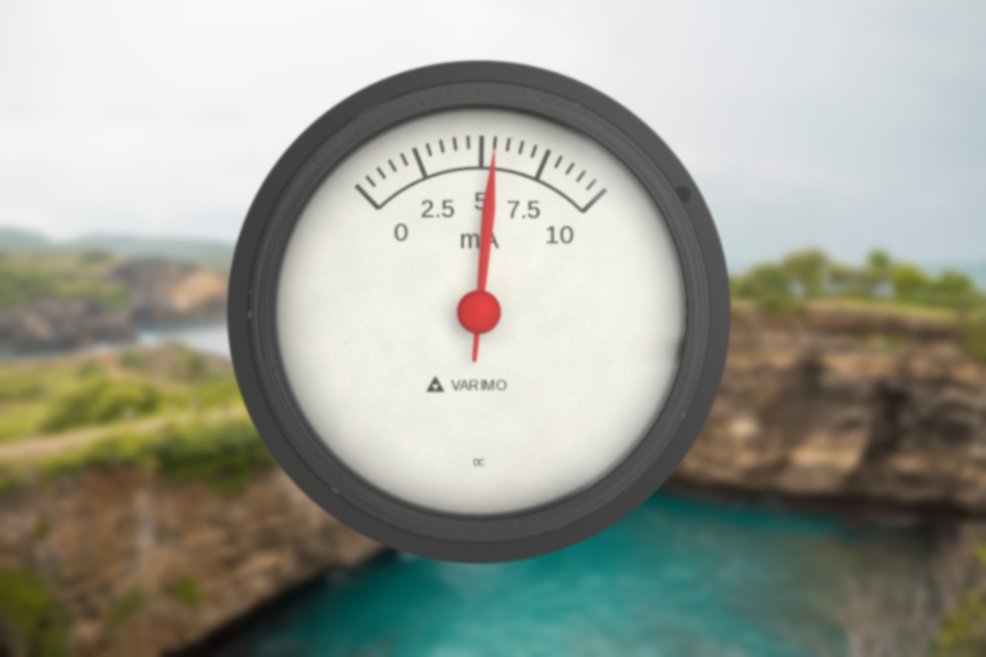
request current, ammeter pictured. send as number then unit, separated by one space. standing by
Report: 5.5 mA
